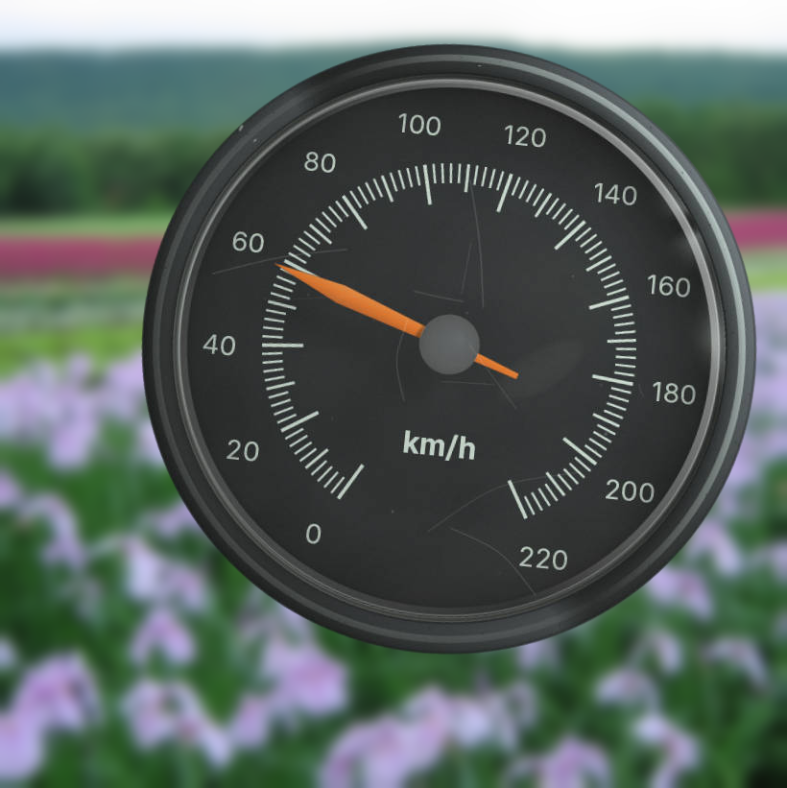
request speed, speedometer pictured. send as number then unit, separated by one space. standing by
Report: 58 km/h
